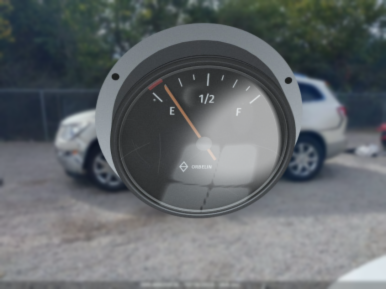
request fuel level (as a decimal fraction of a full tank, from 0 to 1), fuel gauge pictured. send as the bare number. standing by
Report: 0.125
